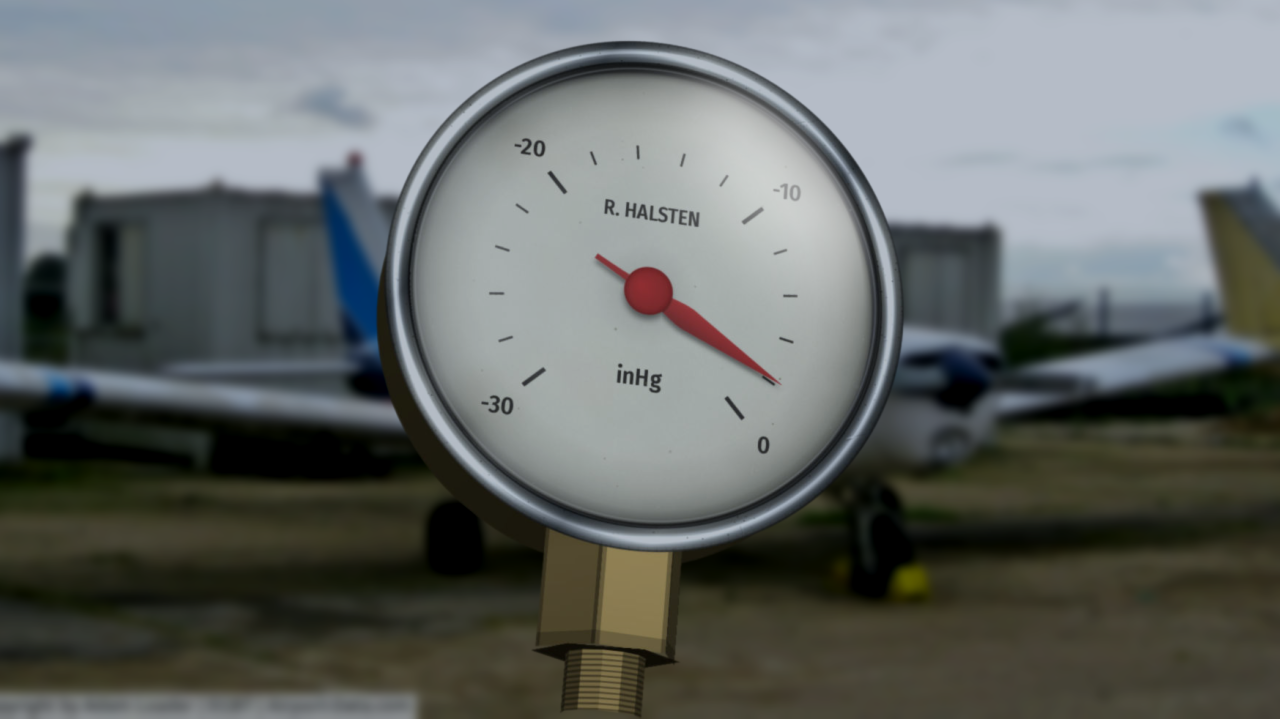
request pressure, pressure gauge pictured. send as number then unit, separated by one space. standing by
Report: -2 inHg
